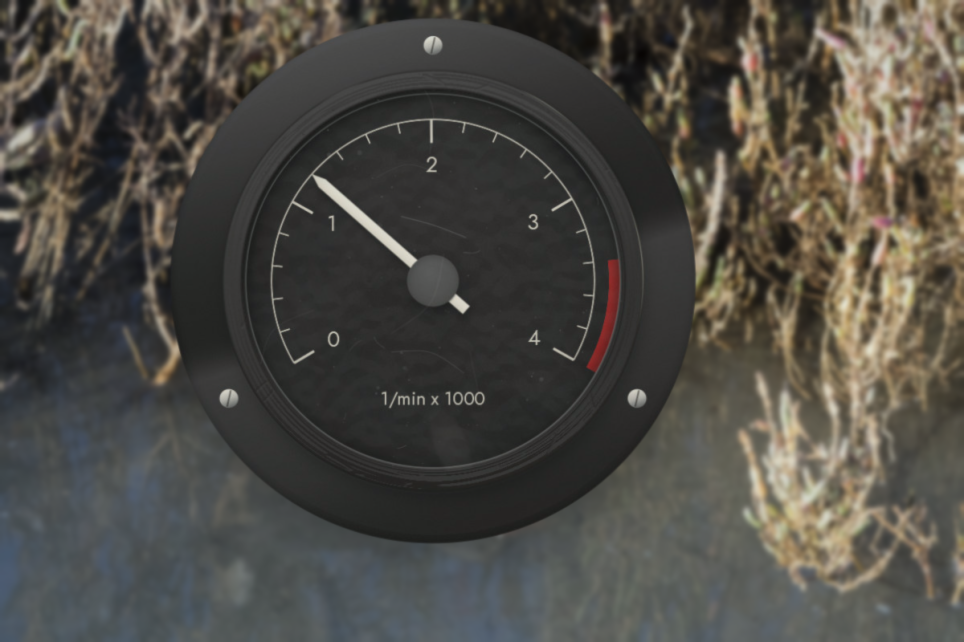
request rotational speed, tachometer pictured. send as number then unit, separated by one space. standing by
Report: 1200 rpm
